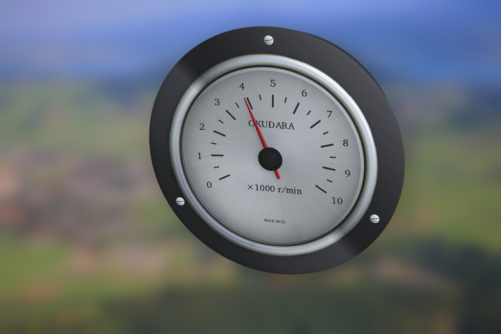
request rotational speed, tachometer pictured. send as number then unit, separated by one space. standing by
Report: 4000 rpm
